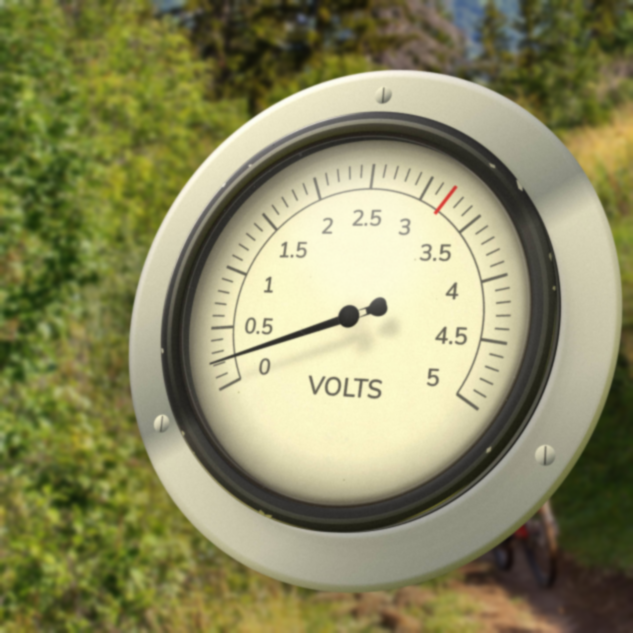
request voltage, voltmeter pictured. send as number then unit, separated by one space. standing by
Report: 0.2 V
